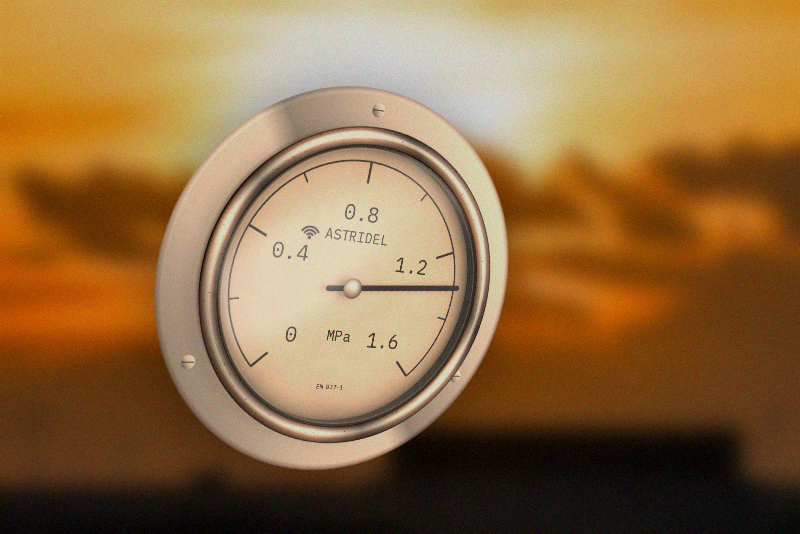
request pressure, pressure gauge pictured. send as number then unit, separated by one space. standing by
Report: 1.3 MPa
